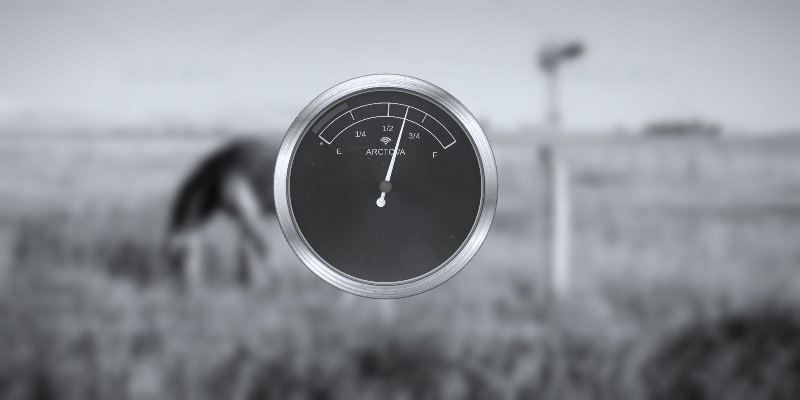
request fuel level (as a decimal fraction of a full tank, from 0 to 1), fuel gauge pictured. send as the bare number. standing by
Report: 0.625
